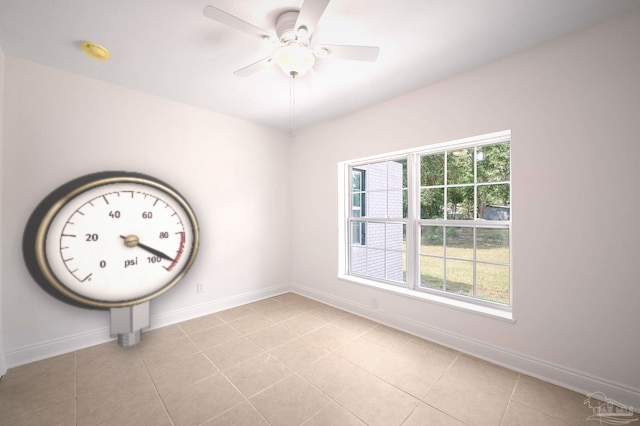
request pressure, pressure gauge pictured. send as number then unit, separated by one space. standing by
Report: 95 psi
